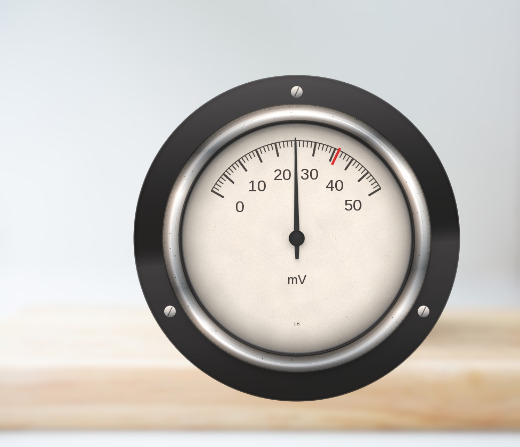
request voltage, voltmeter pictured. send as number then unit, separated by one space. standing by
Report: 25 mV
